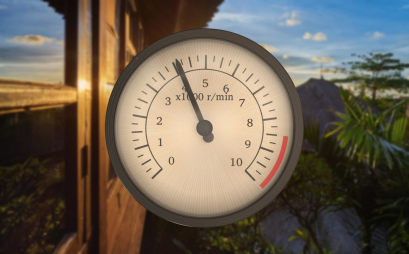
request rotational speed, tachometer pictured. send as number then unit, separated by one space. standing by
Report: 4125 rpm
